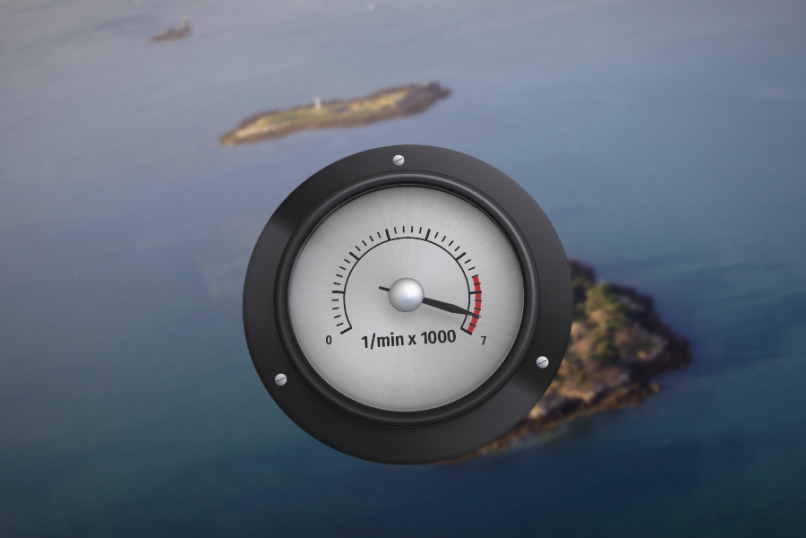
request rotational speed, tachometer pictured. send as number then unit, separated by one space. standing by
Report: 6600 rpm
